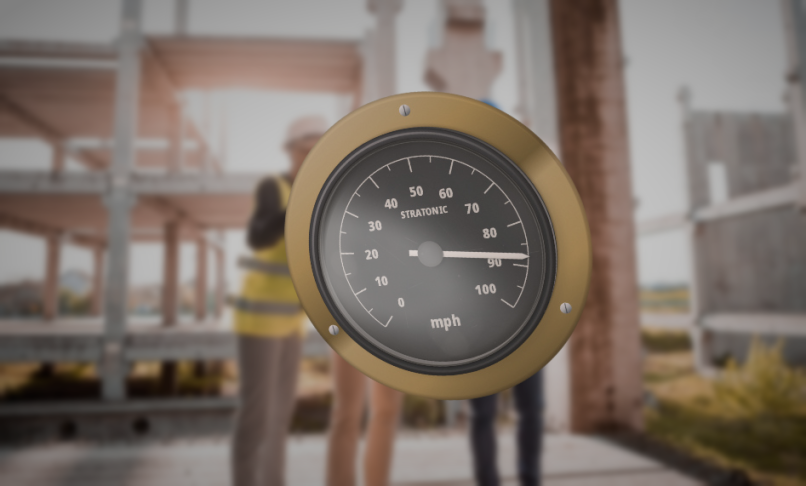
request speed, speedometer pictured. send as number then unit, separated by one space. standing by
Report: 87.5 mph
